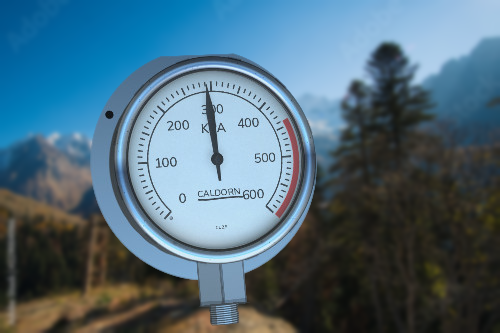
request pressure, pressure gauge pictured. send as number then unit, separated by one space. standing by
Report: 290 kPa
